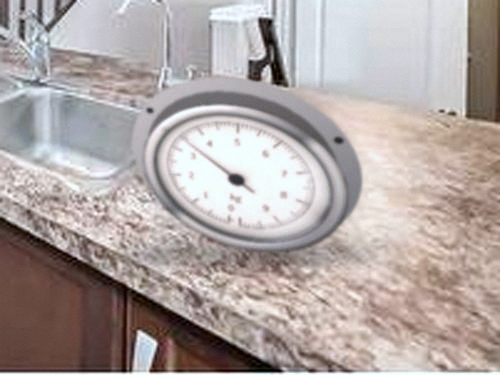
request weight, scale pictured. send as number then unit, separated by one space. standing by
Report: 3.5 kg
